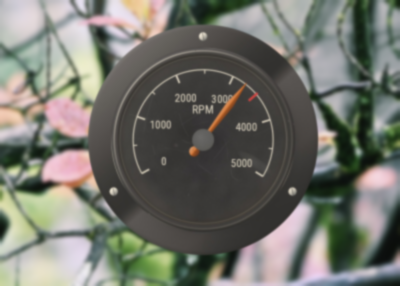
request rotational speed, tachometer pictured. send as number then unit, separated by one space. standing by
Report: 3250 rpm
